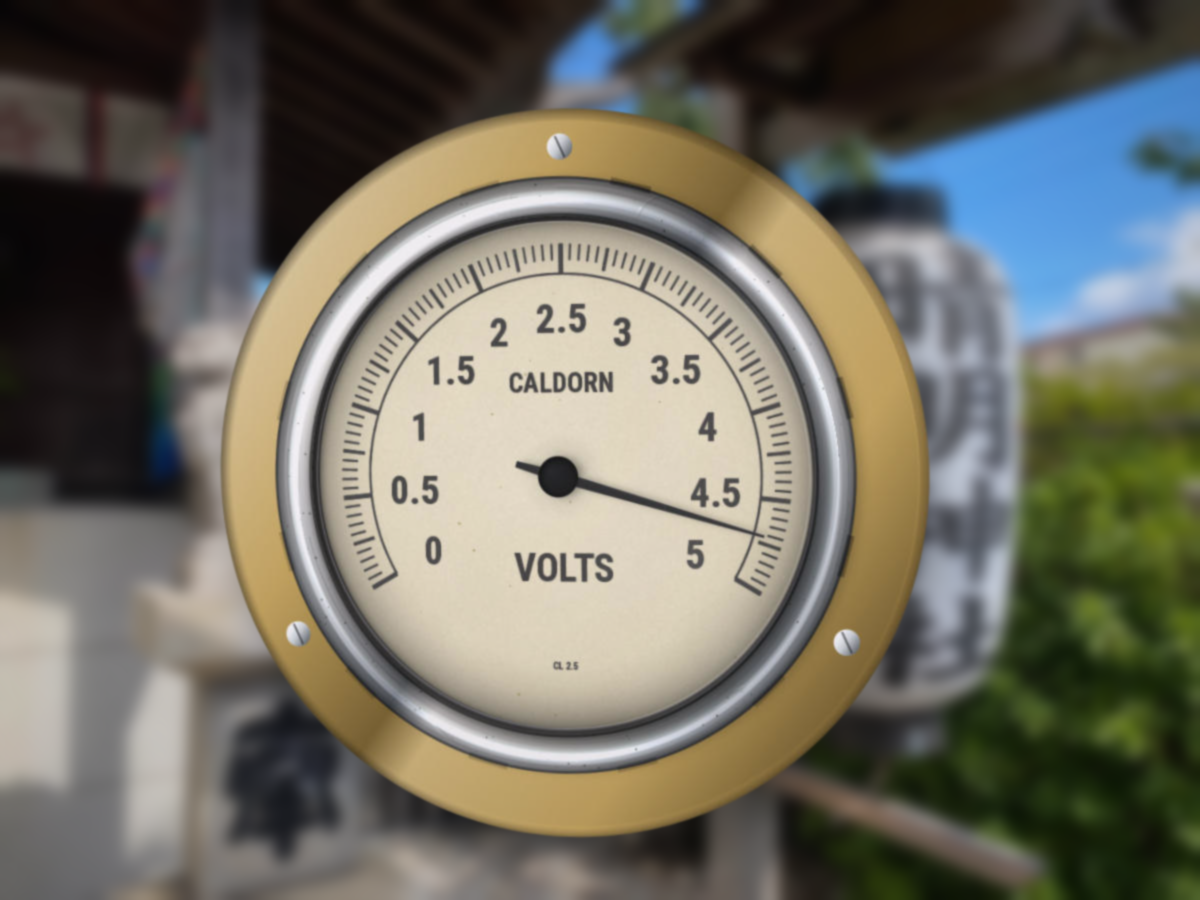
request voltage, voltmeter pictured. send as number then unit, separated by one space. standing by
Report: 4.7 V
